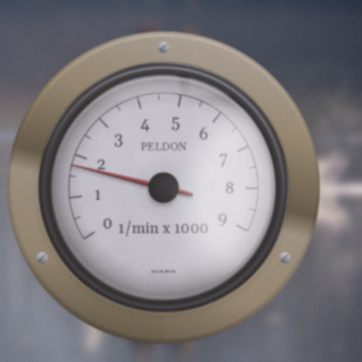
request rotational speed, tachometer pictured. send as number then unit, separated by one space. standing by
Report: 1750 rpm
